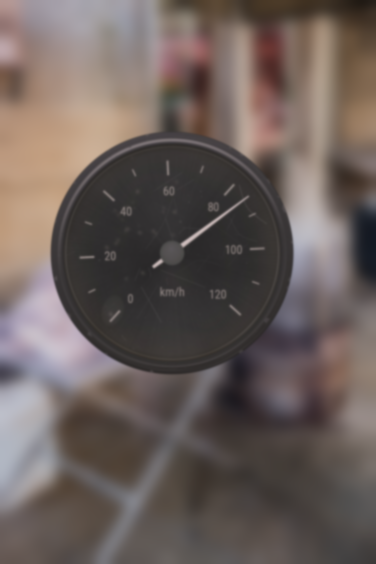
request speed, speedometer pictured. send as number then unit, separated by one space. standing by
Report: 85 km/h
